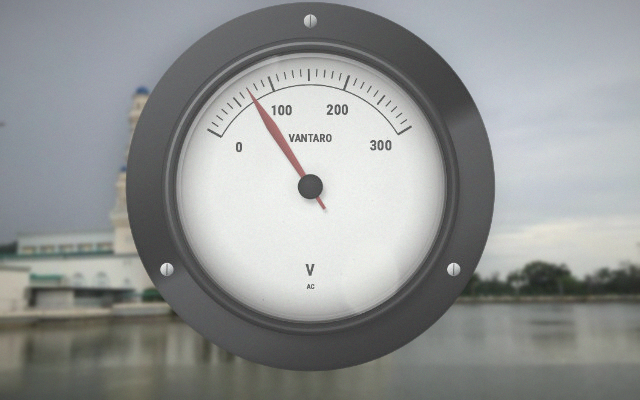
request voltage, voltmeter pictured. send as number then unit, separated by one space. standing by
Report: 70 V
